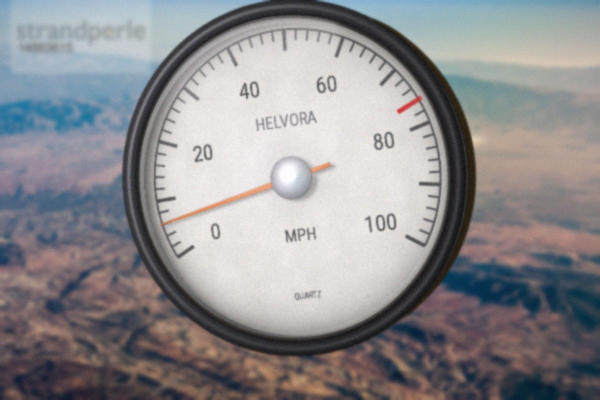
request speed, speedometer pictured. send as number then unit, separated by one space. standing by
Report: 6 mph
